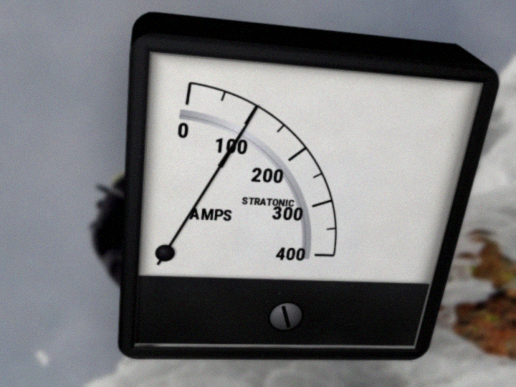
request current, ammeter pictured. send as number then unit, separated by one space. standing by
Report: 100 A
